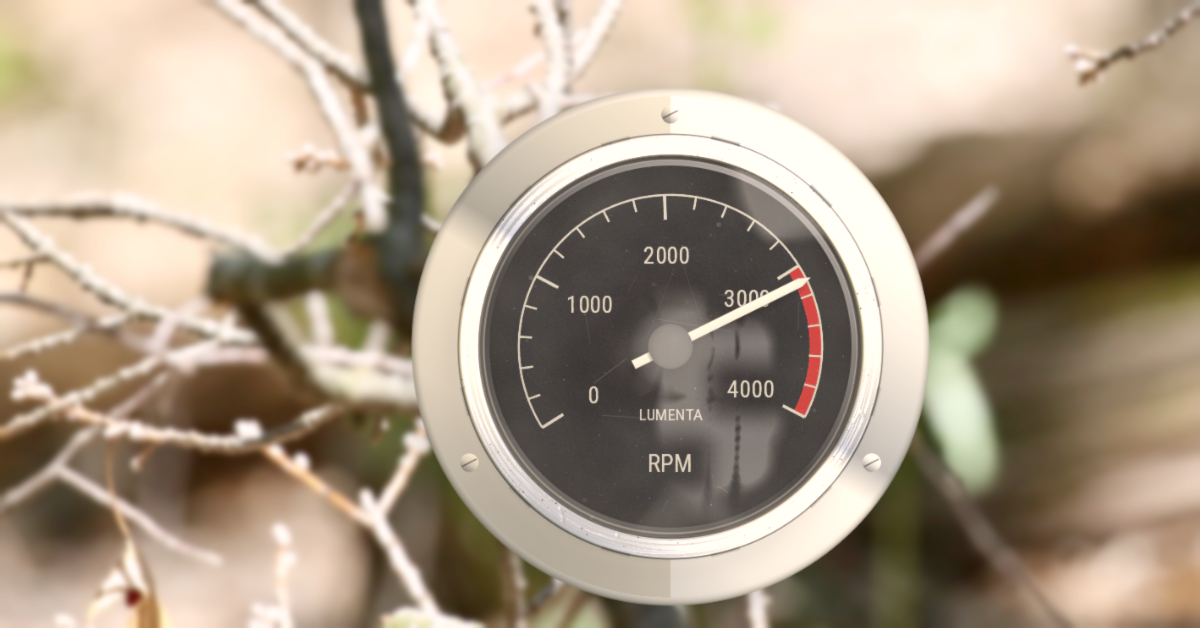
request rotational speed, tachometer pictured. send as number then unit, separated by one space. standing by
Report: 3100 rpm
